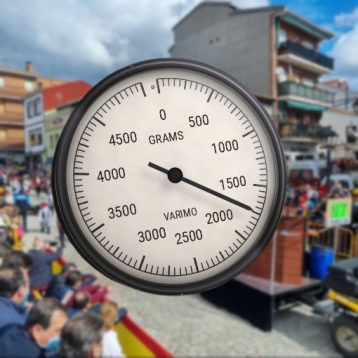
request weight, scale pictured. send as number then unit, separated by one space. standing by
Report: 1750 g
